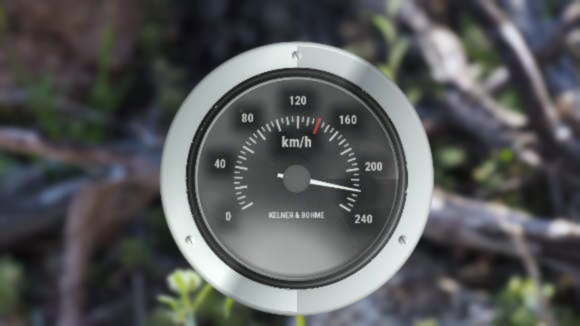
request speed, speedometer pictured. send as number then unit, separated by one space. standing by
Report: 220 km/h
